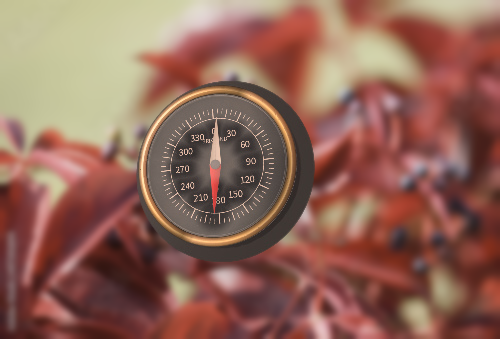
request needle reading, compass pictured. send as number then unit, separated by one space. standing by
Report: 185 °
